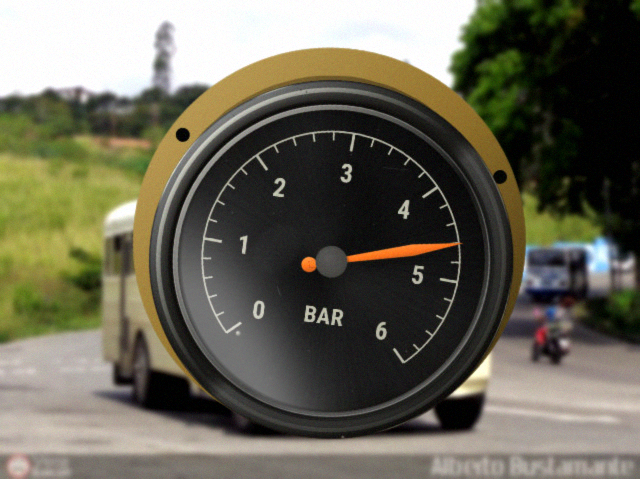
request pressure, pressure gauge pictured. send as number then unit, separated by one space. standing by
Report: 4.6 bar
